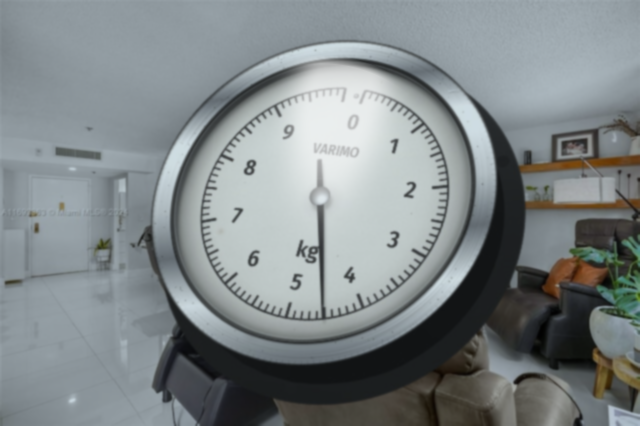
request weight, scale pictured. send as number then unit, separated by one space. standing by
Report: 4.5 kg
